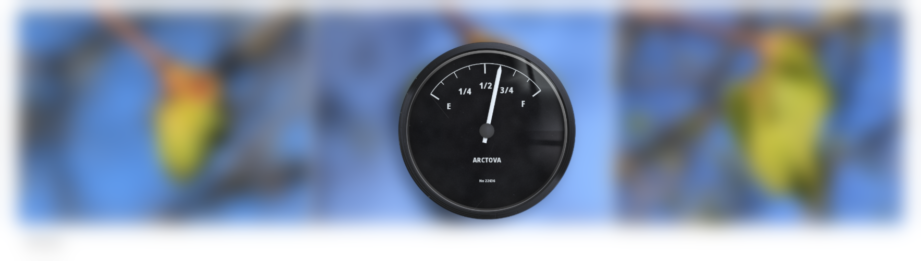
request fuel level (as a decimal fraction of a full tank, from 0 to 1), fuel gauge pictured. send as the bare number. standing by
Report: 0.625
